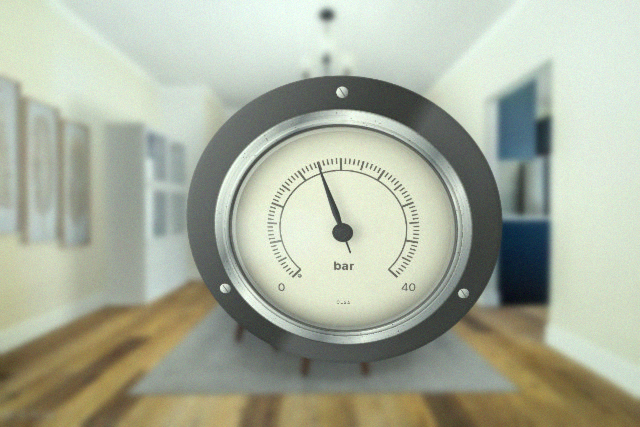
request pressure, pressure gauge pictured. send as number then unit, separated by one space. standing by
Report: 17.5 bar
